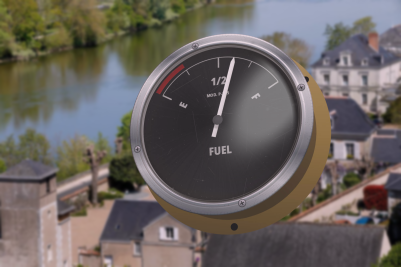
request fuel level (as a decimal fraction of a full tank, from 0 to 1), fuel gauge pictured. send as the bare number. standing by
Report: 0.625
